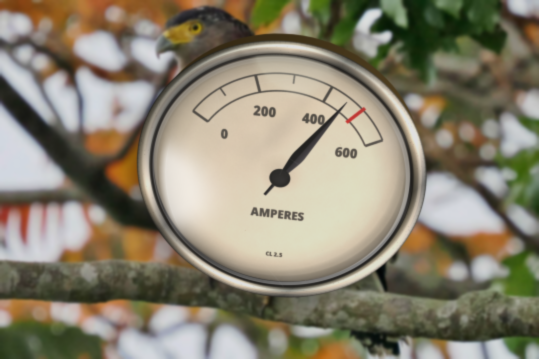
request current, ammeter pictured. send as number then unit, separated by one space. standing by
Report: 450 A
